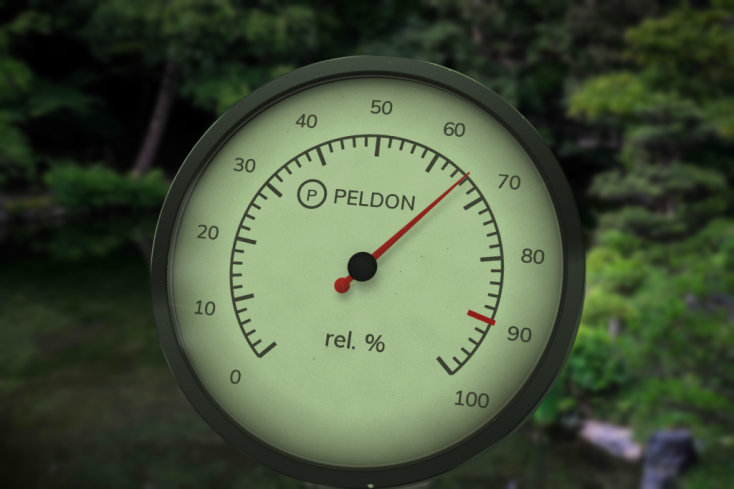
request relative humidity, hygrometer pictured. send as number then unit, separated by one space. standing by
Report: 66 %
